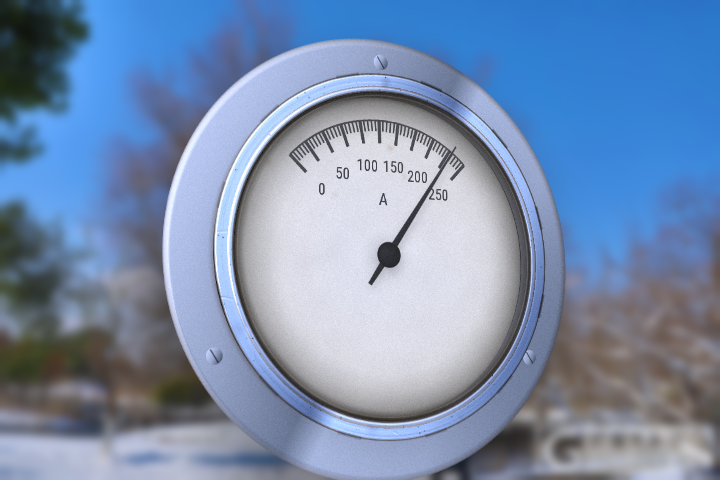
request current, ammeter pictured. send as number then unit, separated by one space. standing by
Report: 225 A
